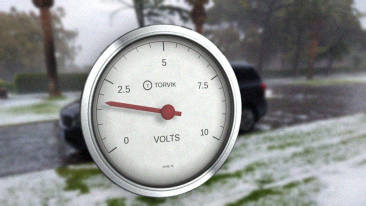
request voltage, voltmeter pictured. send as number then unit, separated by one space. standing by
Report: 1.75 V
